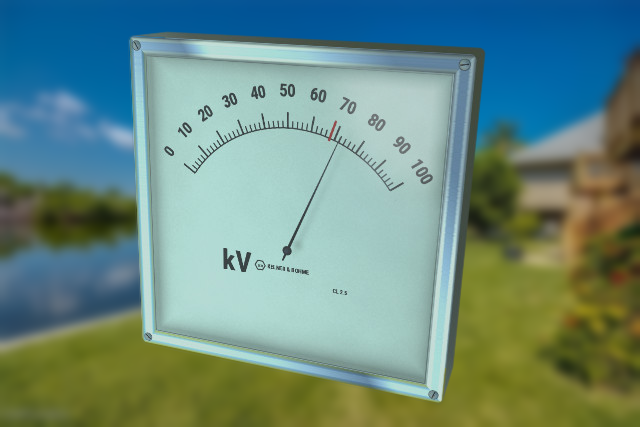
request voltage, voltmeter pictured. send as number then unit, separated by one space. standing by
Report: 72 kV
